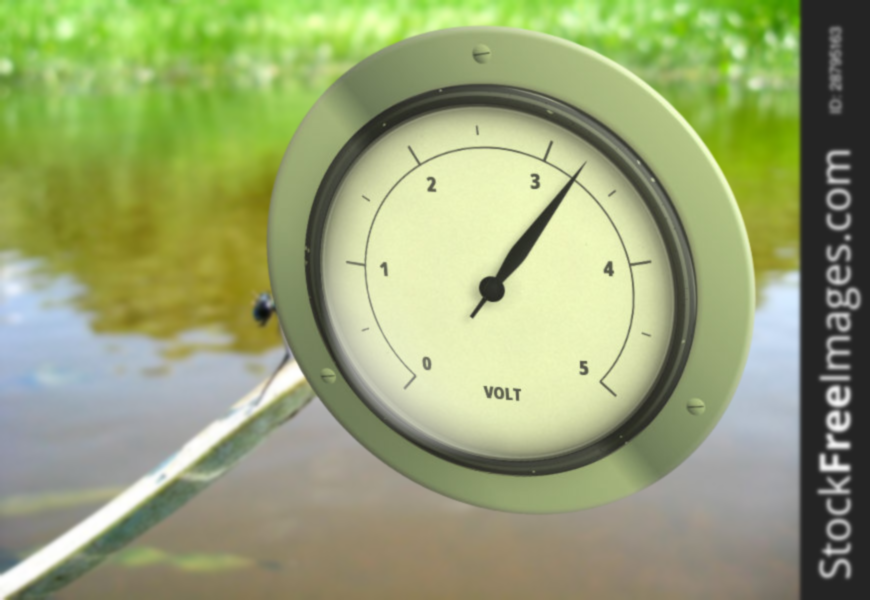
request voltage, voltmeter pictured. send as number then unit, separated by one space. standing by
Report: 3.25 V
